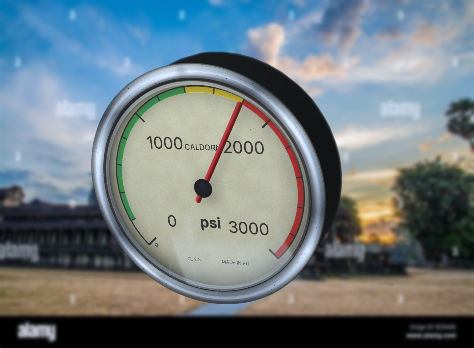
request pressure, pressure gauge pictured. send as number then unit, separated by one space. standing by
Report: 1800 psi
